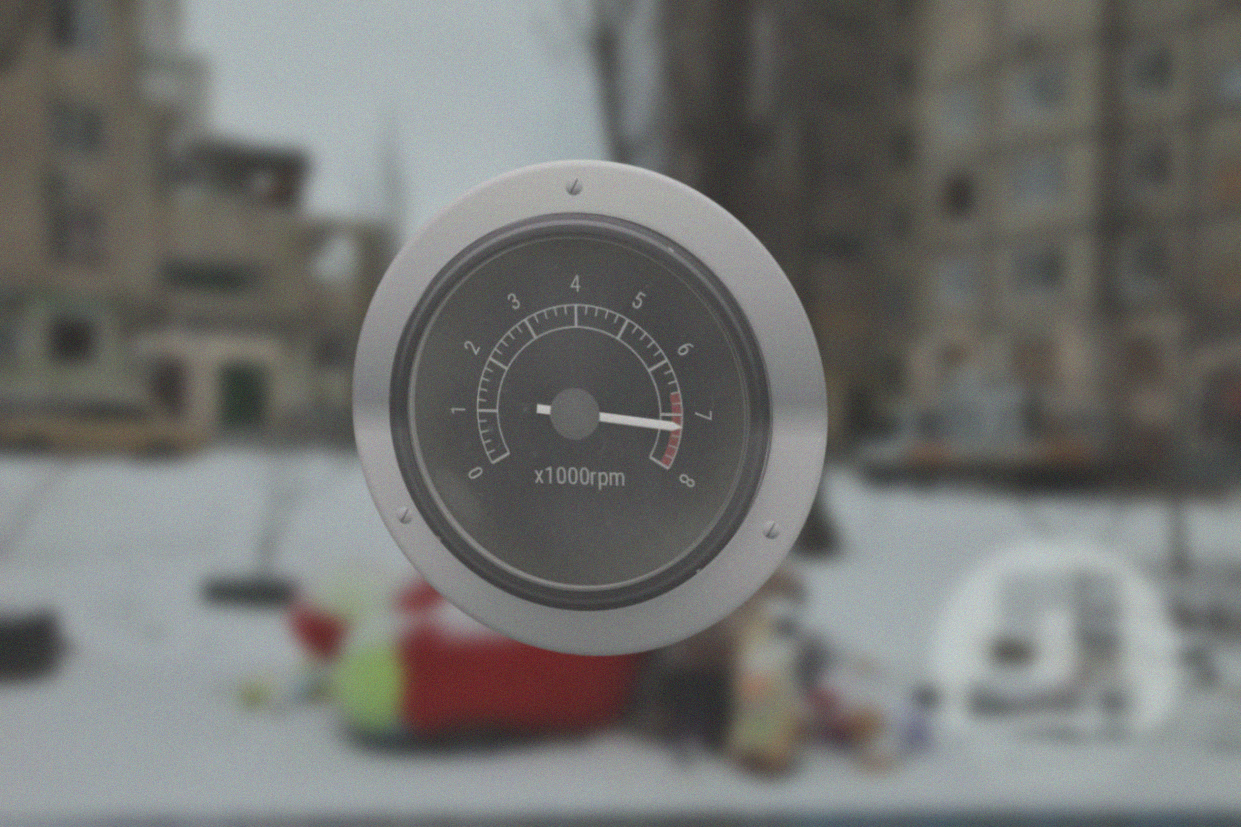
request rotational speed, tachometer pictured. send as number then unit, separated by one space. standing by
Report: 7200 rpm
